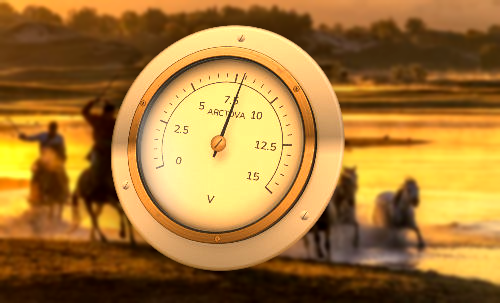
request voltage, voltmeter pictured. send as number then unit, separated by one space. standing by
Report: 8 V
